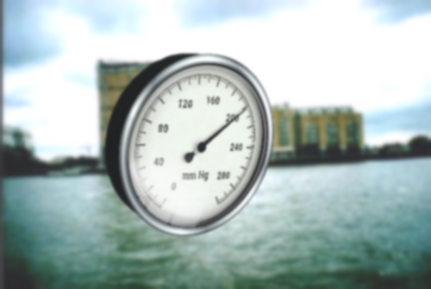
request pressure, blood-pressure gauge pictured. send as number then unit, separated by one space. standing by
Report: 200 mmHg
